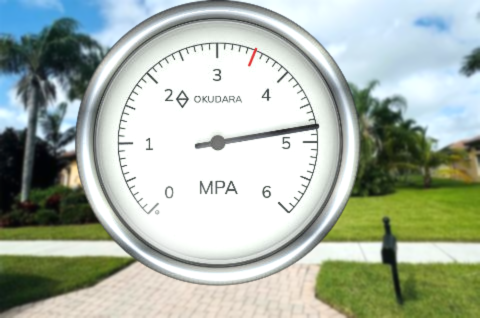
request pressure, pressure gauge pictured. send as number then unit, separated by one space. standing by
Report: 4.8 MPa
